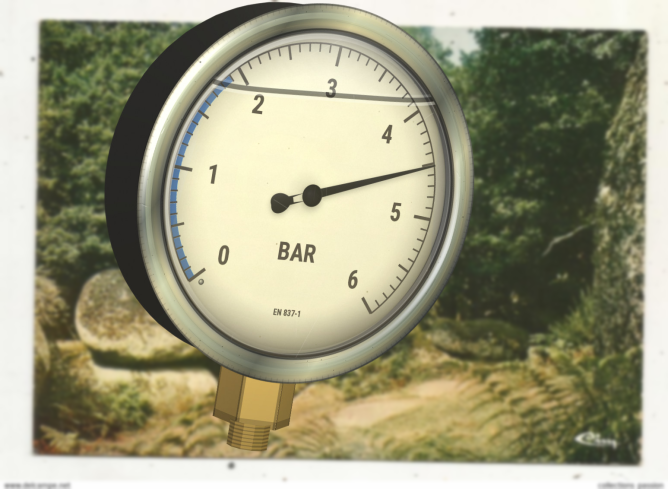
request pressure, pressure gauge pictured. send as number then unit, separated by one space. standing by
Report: 4.5 bar
